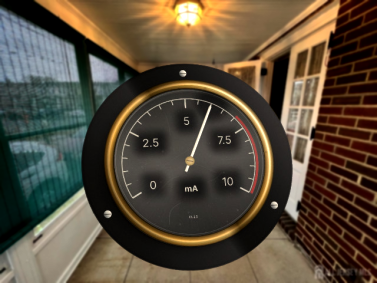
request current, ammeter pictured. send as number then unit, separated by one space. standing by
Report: 6 mA
